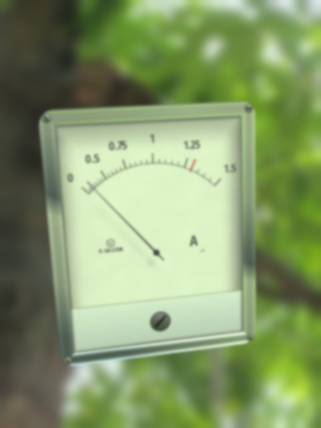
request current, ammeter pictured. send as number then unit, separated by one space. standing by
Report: 0.25 A
